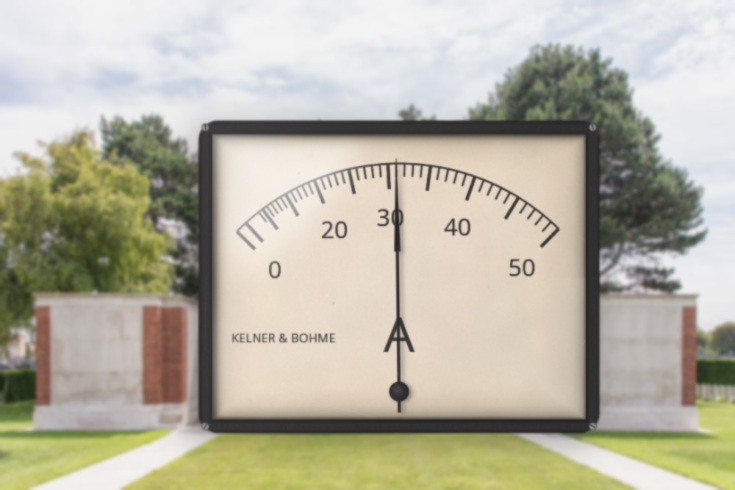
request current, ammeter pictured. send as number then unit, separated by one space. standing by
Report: 31 A
